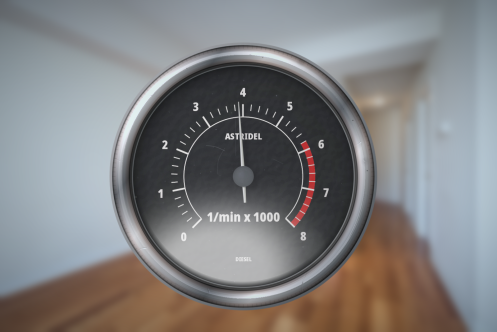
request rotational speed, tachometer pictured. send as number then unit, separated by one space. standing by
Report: 3900 rpm
